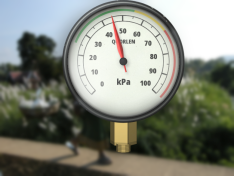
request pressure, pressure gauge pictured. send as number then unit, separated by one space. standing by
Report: 45 kPa
